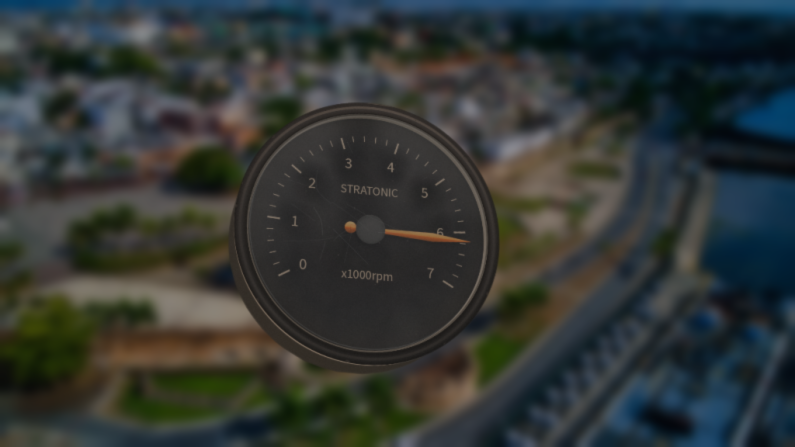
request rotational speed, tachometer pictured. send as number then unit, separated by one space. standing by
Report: 6200 rpm
